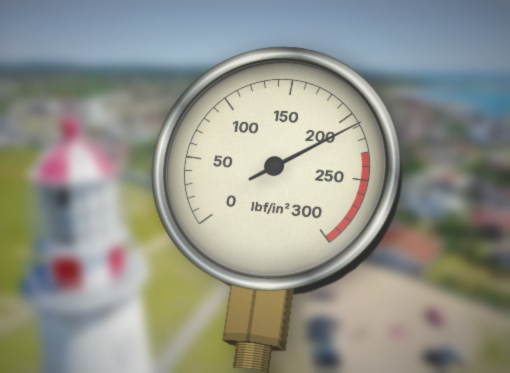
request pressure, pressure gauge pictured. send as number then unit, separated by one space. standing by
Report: 210 psi
